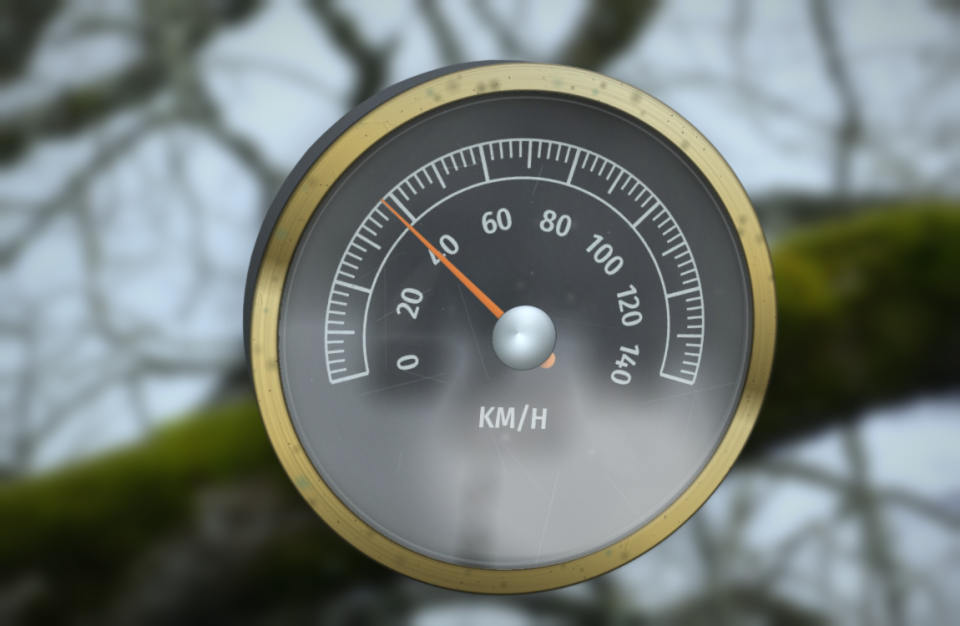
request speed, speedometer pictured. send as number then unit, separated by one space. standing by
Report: 38 km/h
